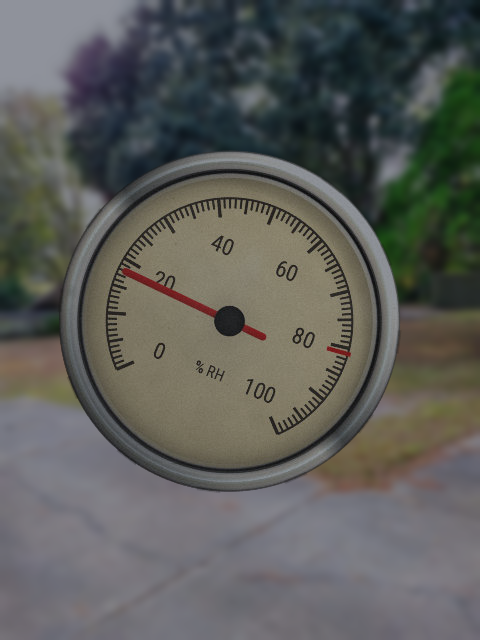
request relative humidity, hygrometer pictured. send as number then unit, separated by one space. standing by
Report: 18 %
